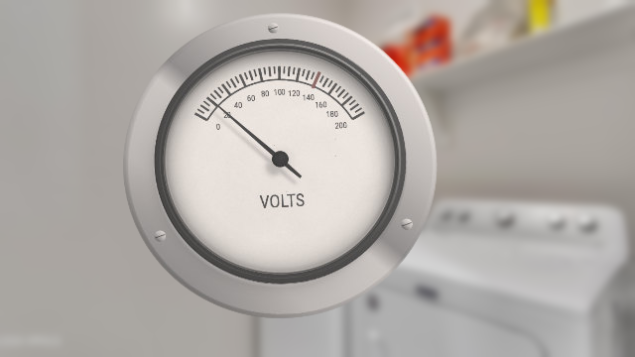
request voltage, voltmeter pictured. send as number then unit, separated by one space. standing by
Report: 20 V
